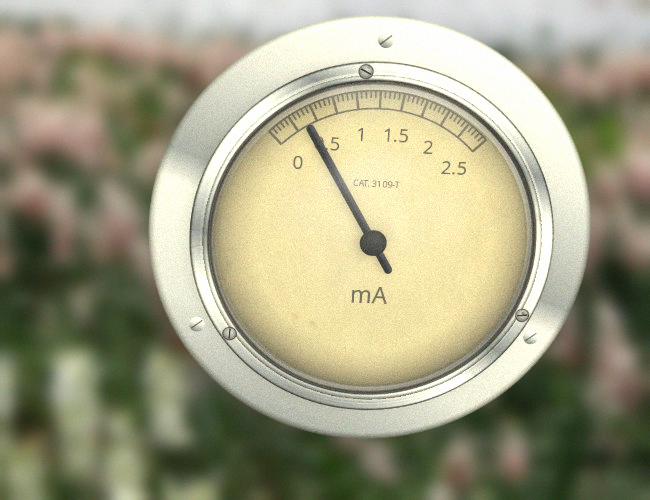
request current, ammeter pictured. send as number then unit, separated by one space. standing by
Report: 0.4 mA
